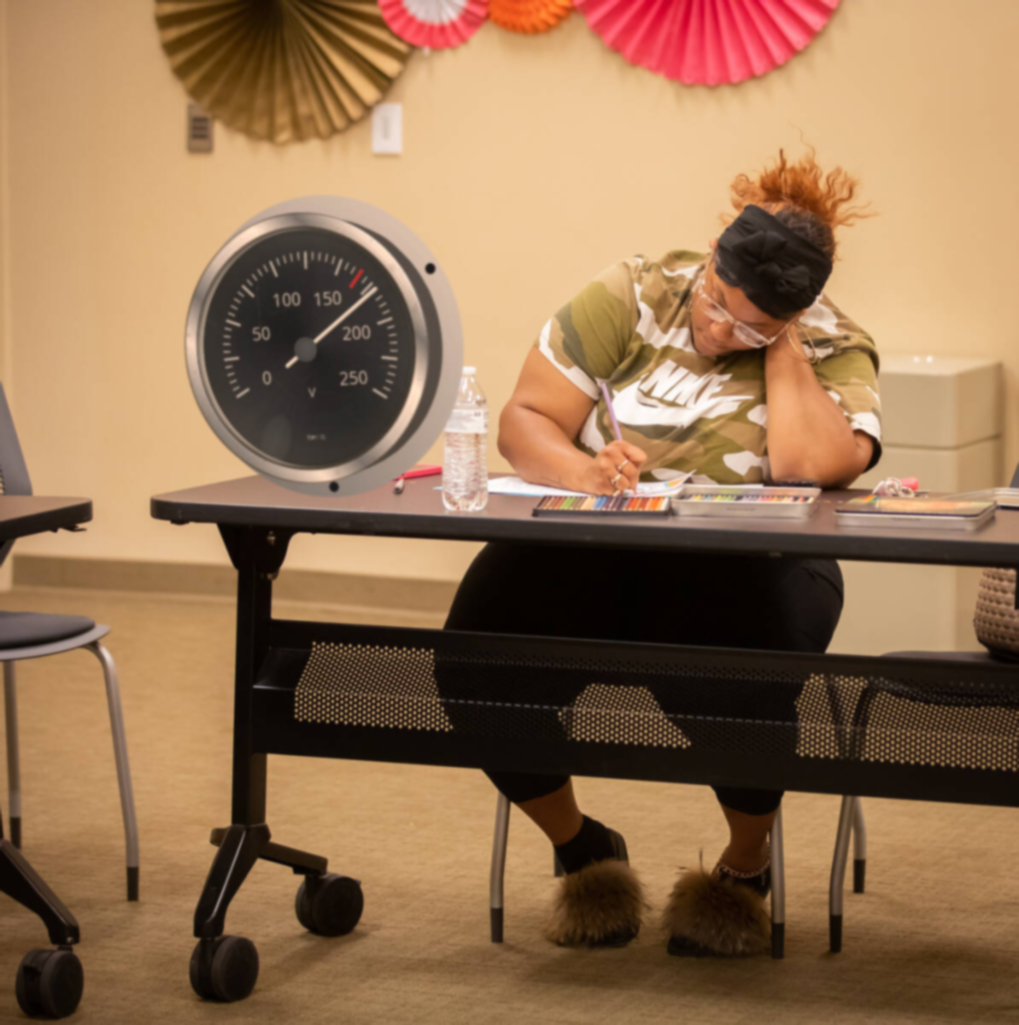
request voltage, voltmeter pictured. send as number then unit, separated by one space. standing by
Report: 180 V
